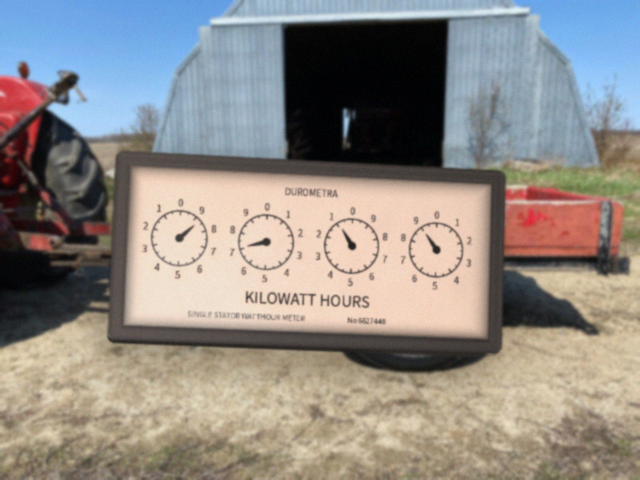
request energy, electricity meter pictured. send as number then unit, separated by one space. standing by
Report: 8709 kWh
